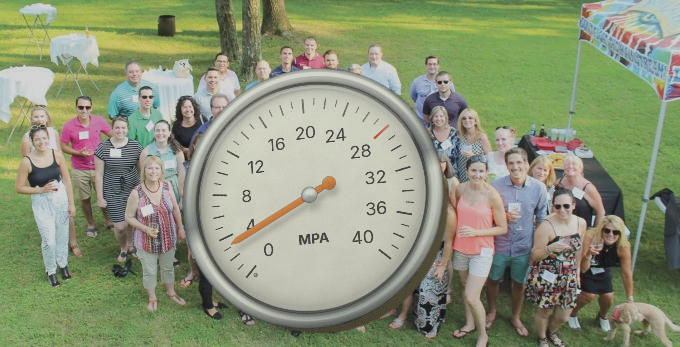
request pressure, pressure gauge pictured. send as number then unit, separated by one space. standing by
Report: 3 MPa
